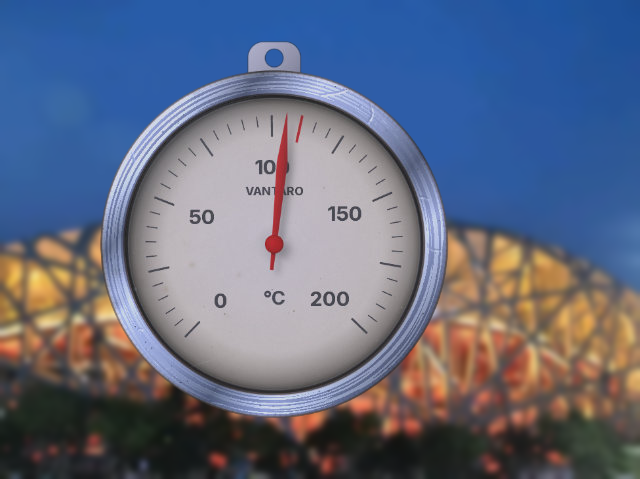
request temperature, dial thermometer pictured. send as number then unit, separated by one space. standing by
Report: 105 °C
